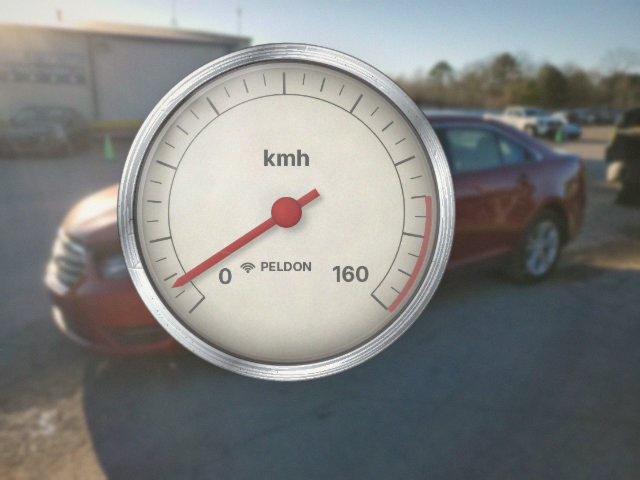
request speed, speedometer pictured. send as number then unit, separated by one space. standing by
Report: 7.5 km/h
